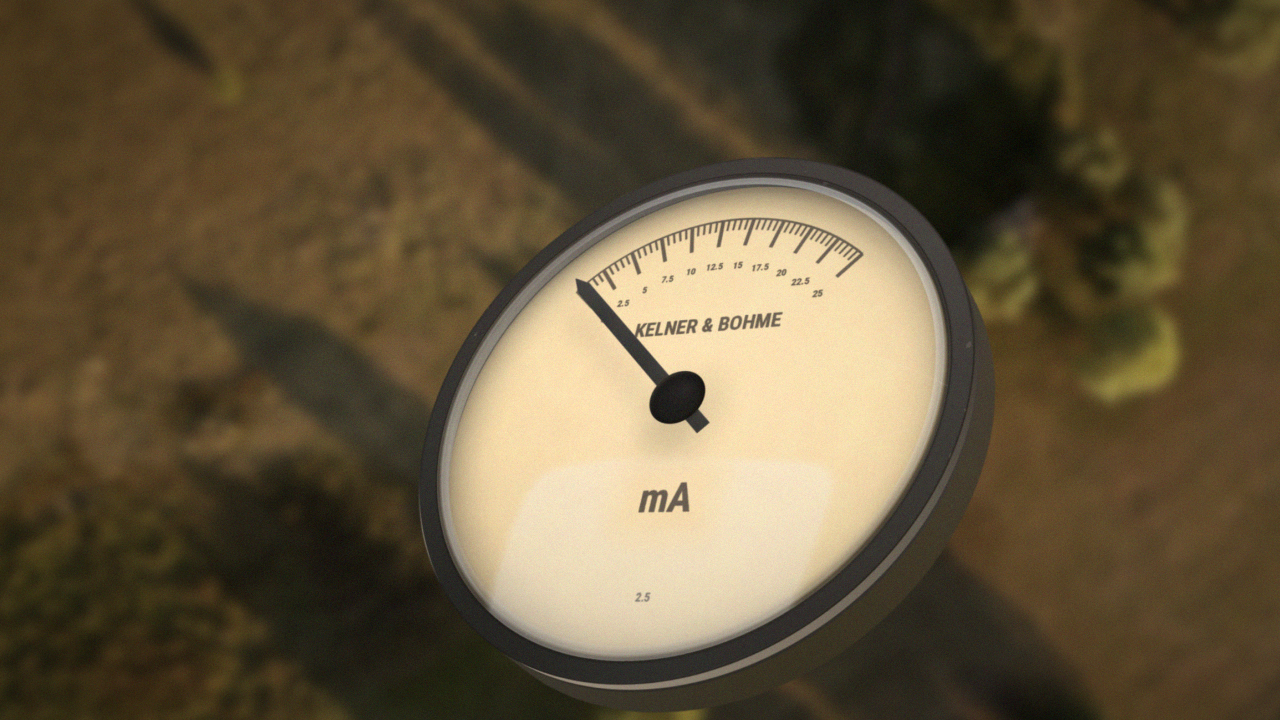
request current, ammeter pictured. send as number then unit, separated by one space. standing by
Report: 0.5 mA
